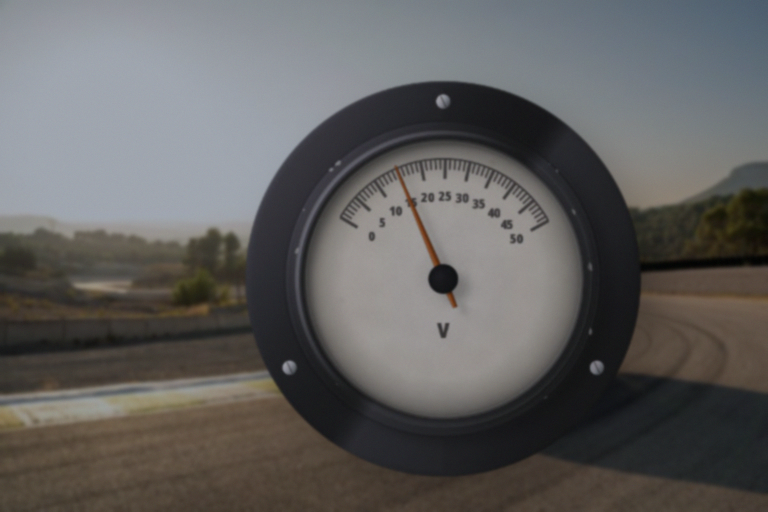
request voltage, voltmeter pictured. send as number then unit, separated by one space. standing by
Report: 15 V
